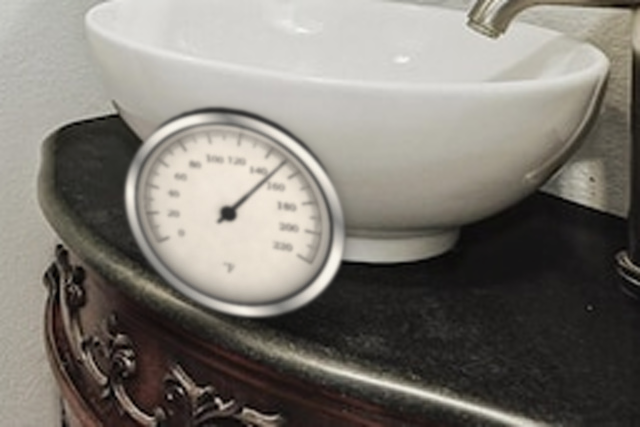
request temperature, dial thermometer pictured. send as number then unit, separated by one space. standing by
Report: 150 °F
